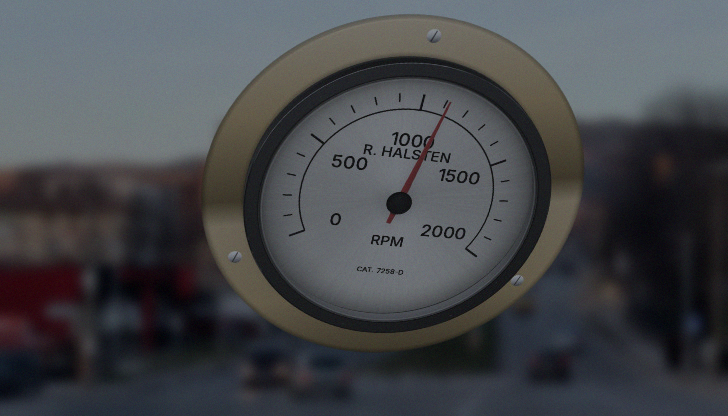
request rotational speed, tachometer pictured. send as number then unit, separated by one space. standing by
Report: 1100 rpm
